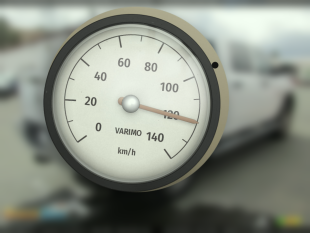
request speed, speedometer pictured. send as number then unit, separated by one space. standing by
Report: 120 km/h
